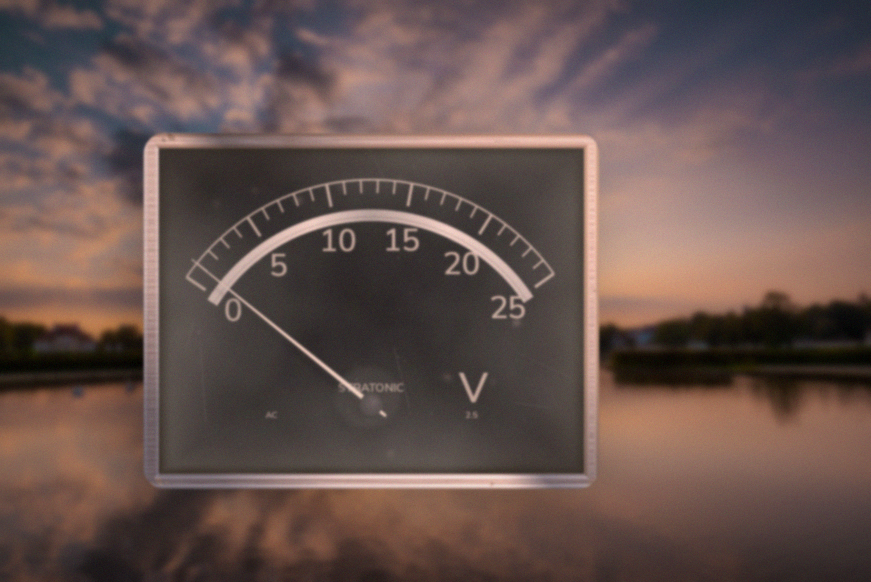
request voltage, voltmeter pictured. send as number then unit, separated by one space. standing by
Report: 1 V
